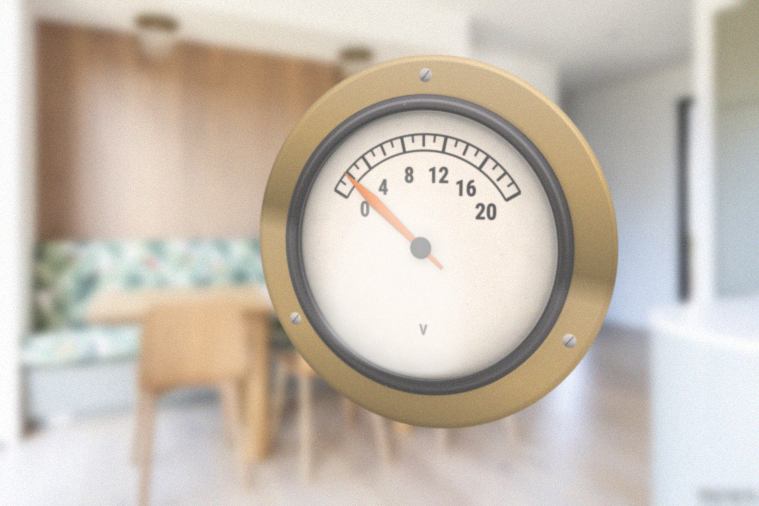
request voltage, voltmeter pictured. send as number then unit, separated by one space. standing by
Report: 2 V
